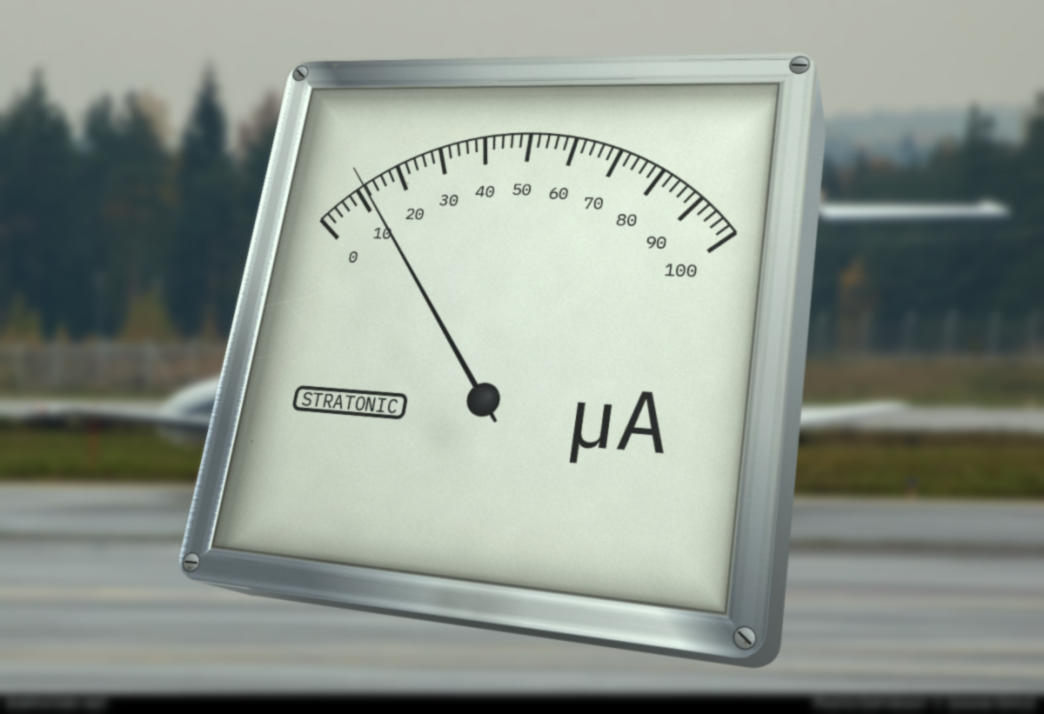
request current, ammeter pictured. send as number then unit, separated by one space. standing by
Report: 12 µA
